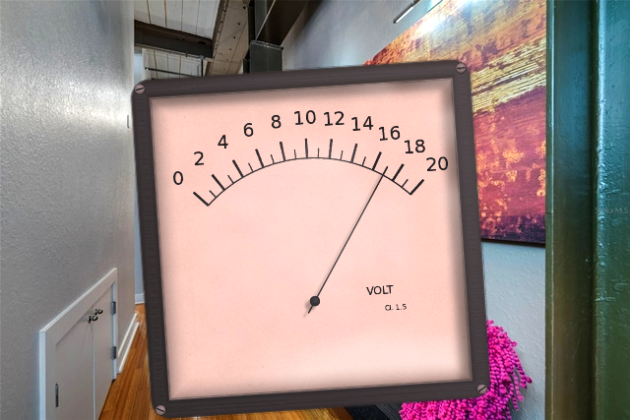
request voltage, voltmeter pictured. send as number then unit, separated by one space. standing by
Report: 17 V
